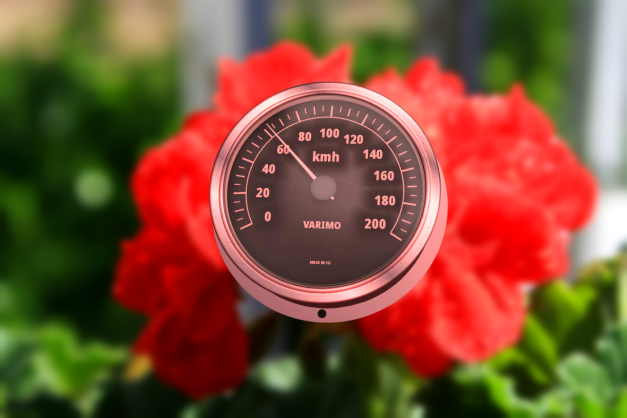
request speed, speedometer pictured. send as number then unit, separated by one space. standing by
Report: 62.5 km/h
